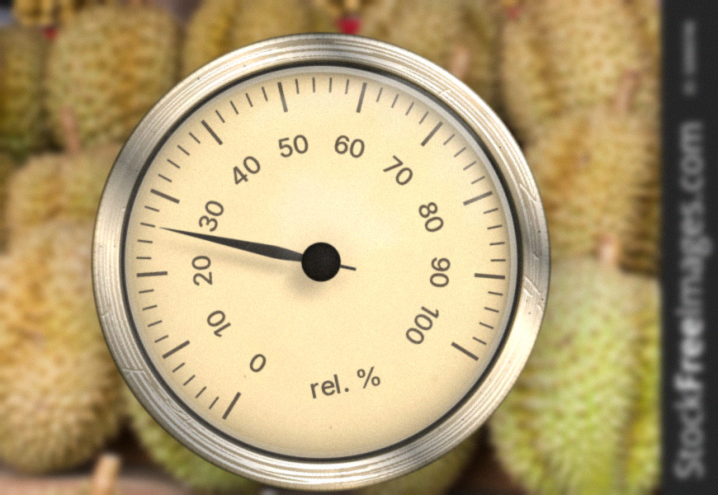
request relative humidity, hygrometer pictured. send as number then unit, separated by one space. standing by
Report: 26 %
